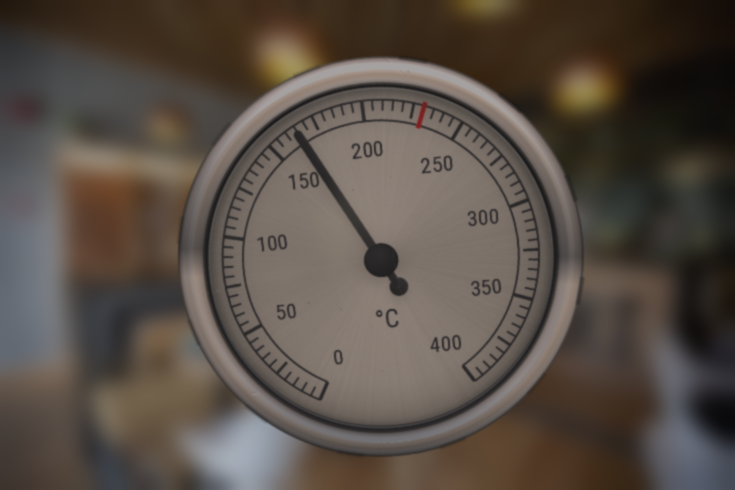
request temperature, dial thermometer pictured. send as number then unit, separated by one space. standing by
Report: 165 °C
